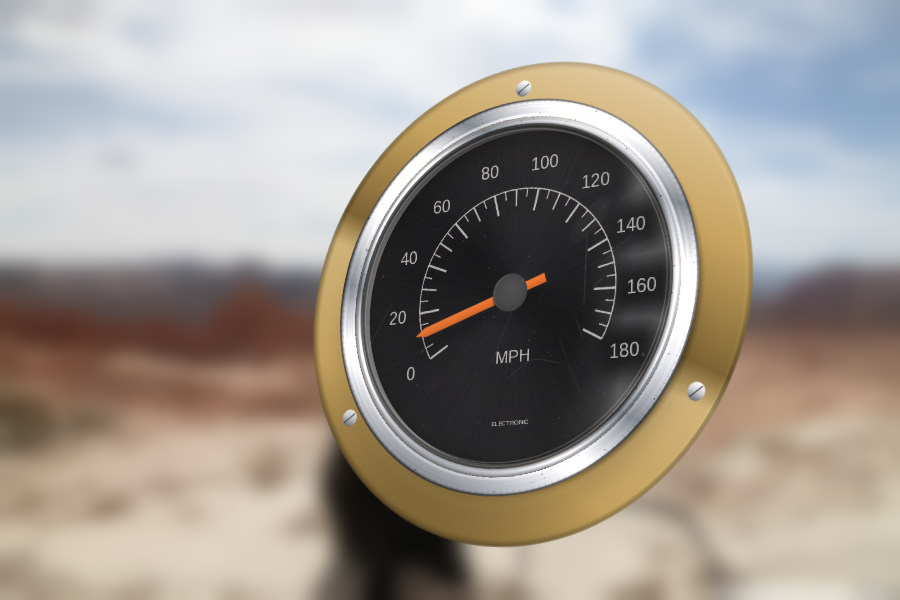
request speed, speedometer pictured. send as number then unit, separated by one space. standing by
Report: 10 mph
